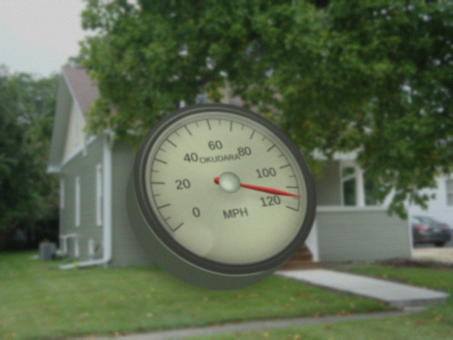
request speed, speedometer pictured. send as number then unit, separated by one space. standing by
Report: 115 mph
